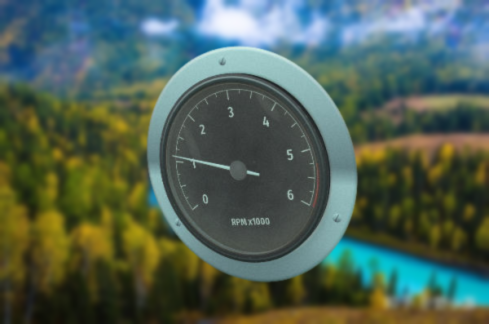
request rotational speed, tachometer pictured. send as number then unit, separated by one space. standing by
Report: 1125 rpm
